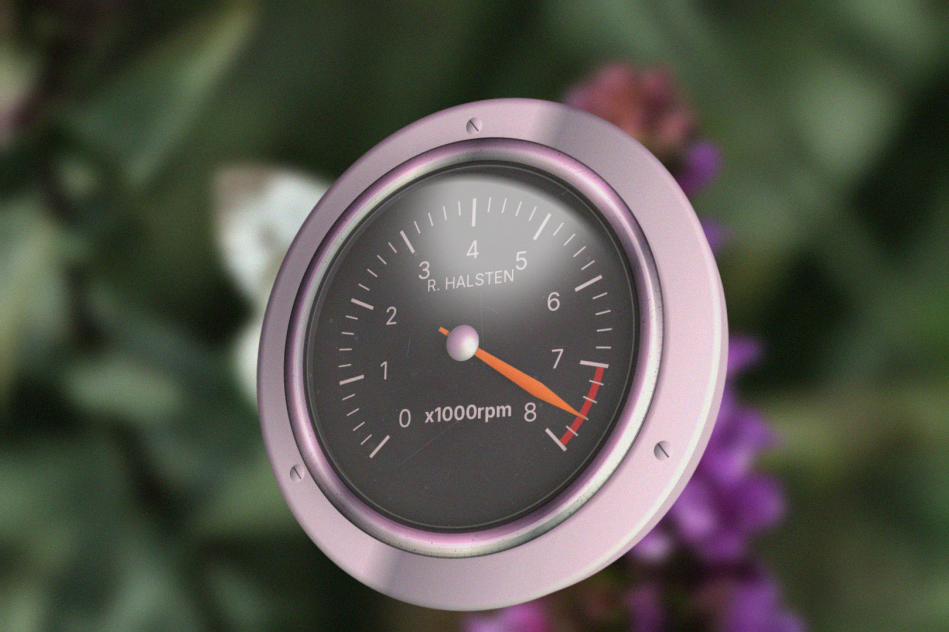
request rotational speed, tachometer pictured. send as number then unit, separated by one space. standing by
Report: 7600 rpm
